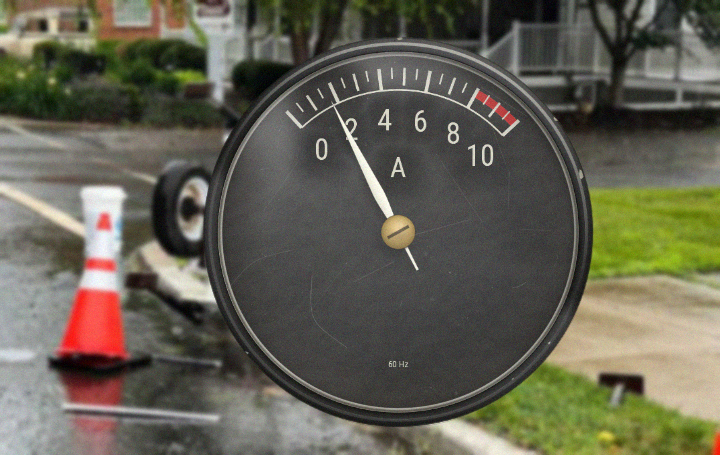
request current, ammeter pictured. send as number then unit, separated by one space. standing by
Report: 1.75 A
